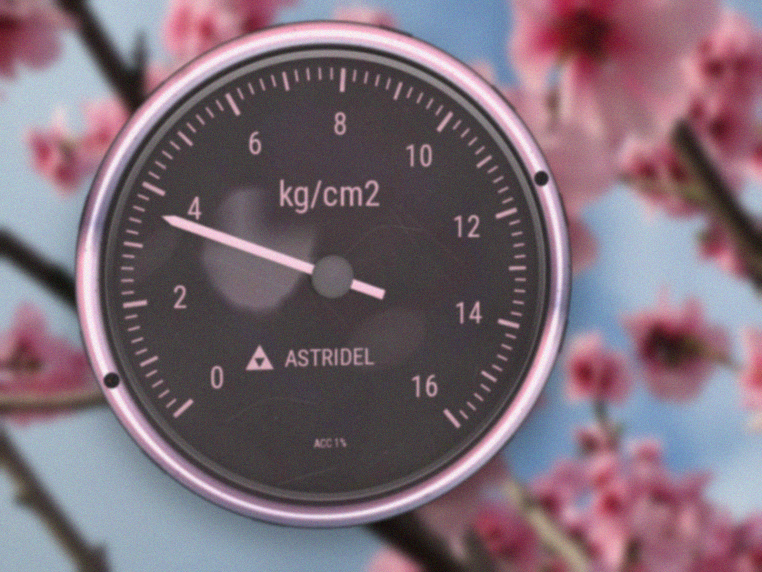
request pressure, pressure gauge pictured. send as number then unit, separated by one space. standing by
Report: 3.6 kg/cm²
